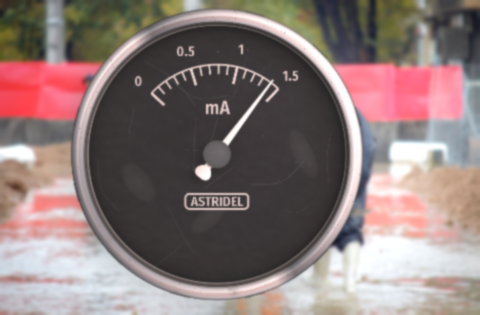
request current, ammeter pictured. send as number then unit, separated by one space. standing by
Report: 1.4 mA
